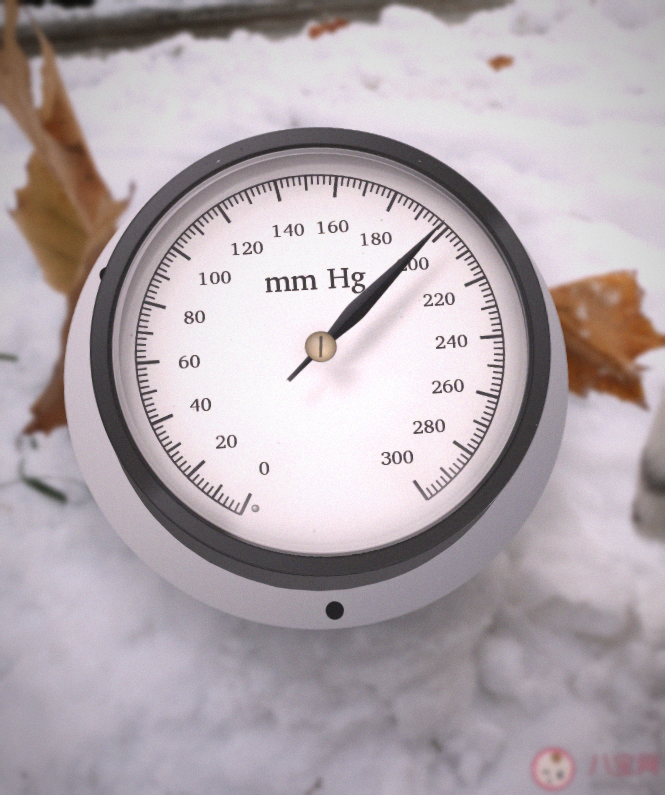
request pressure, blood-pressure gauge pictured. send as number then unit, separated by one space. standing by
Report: 198 mmHg
